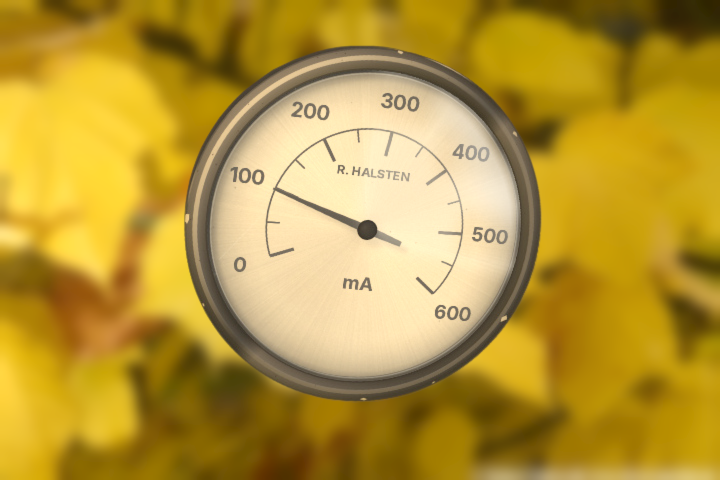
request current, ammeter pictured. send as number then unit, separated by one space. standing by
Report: 100 mA
